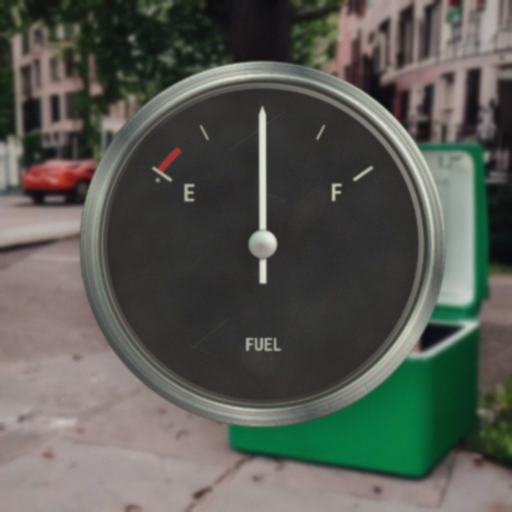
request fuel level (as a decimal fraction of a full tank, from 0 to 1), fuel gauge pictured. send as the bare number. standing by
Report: 0.5
